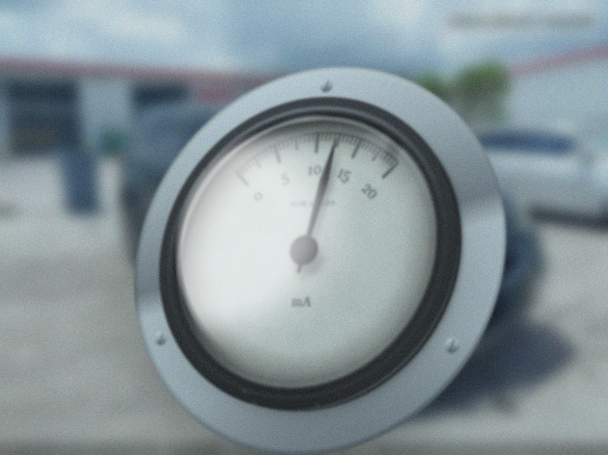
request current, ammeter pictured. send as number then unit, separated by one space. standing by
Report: 12.5 mA
